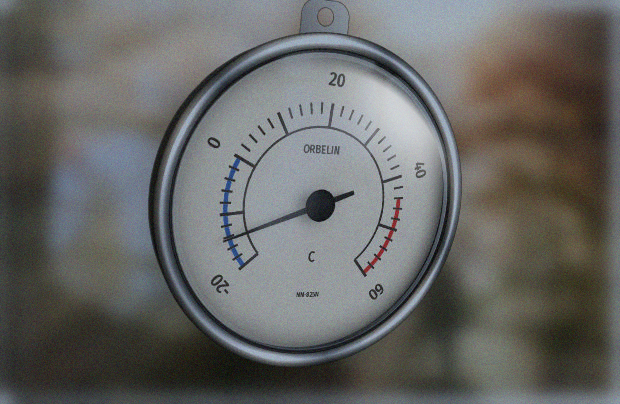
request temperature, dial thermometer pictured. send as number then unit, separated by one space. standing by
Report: -14 °C
